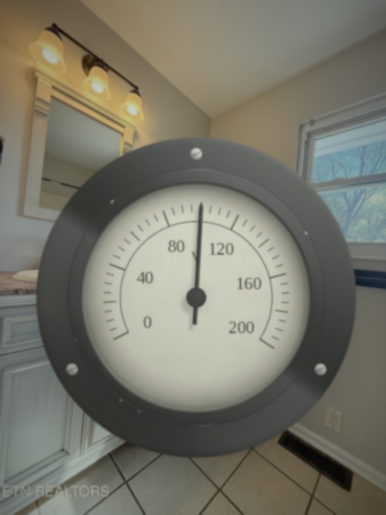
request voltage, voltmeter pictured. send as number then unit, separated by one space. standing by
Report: 100 V
